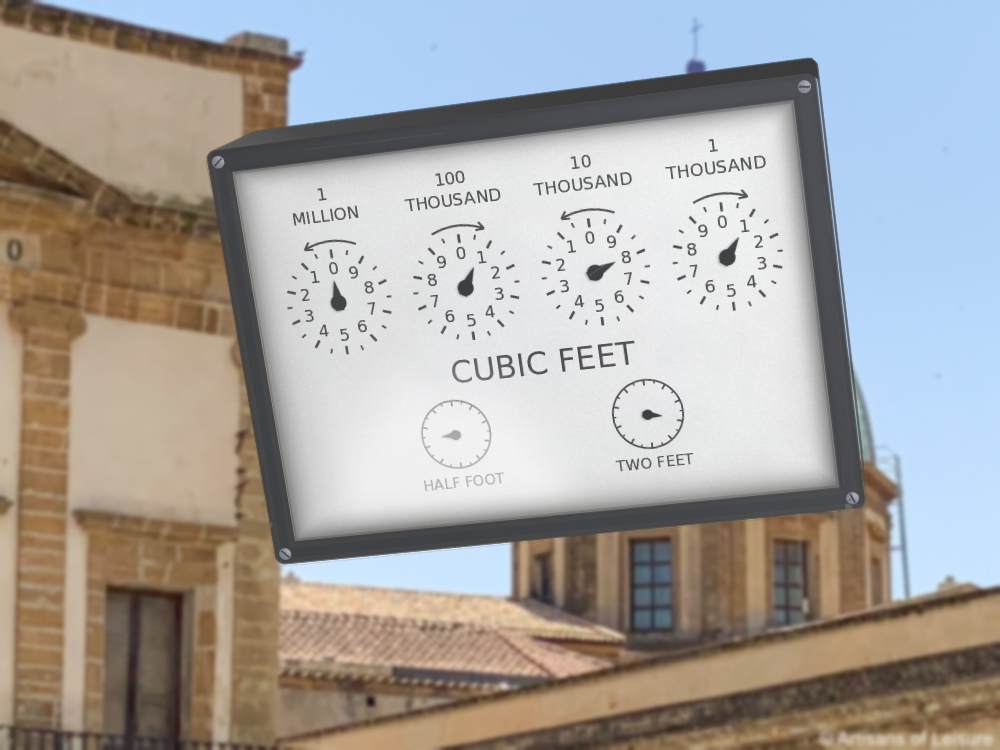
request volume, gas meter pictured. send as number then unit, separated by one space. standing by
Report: 8100 ft³
